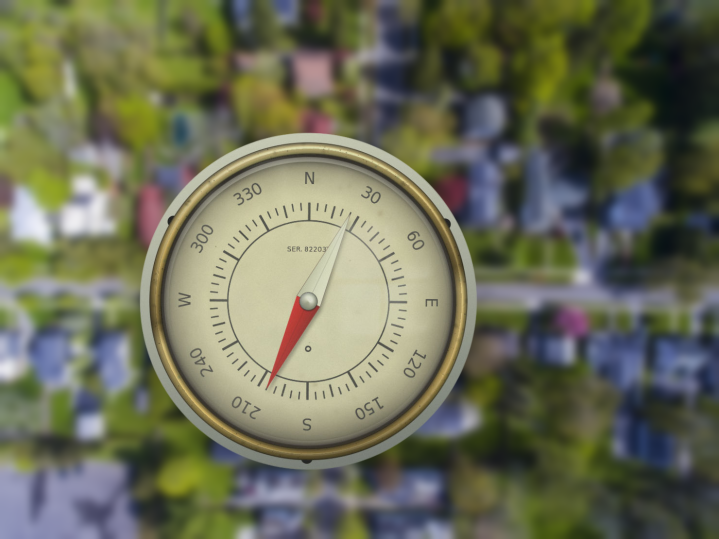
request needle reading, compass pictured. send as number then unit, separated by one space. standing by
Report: 205 °
